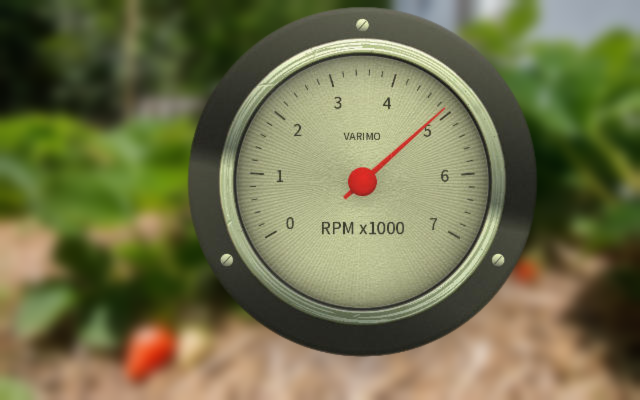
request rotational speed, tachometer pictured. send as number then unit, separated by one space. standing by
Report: 4900 rpm
